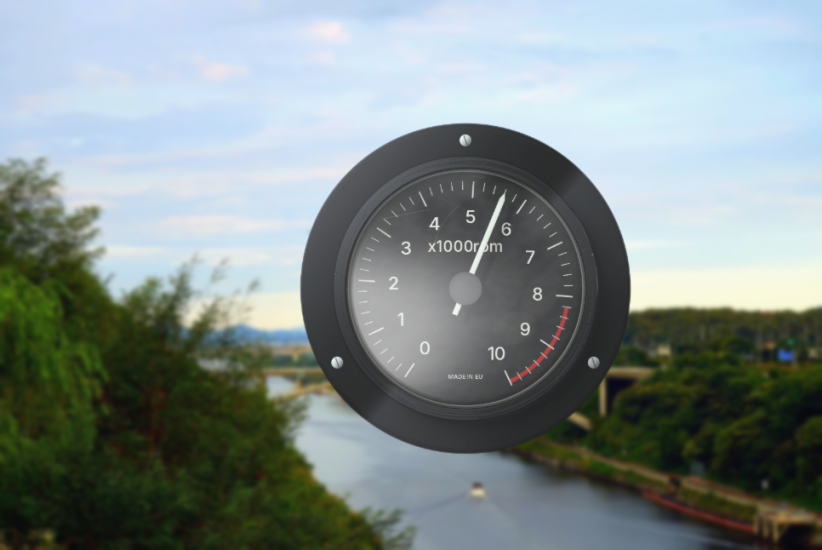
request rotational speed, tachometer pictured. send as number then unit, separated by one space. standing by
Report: 5600 rpm
